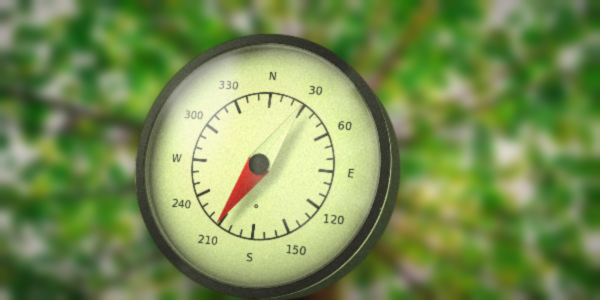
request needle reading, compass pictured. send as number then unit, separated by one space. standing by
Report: 210 °
